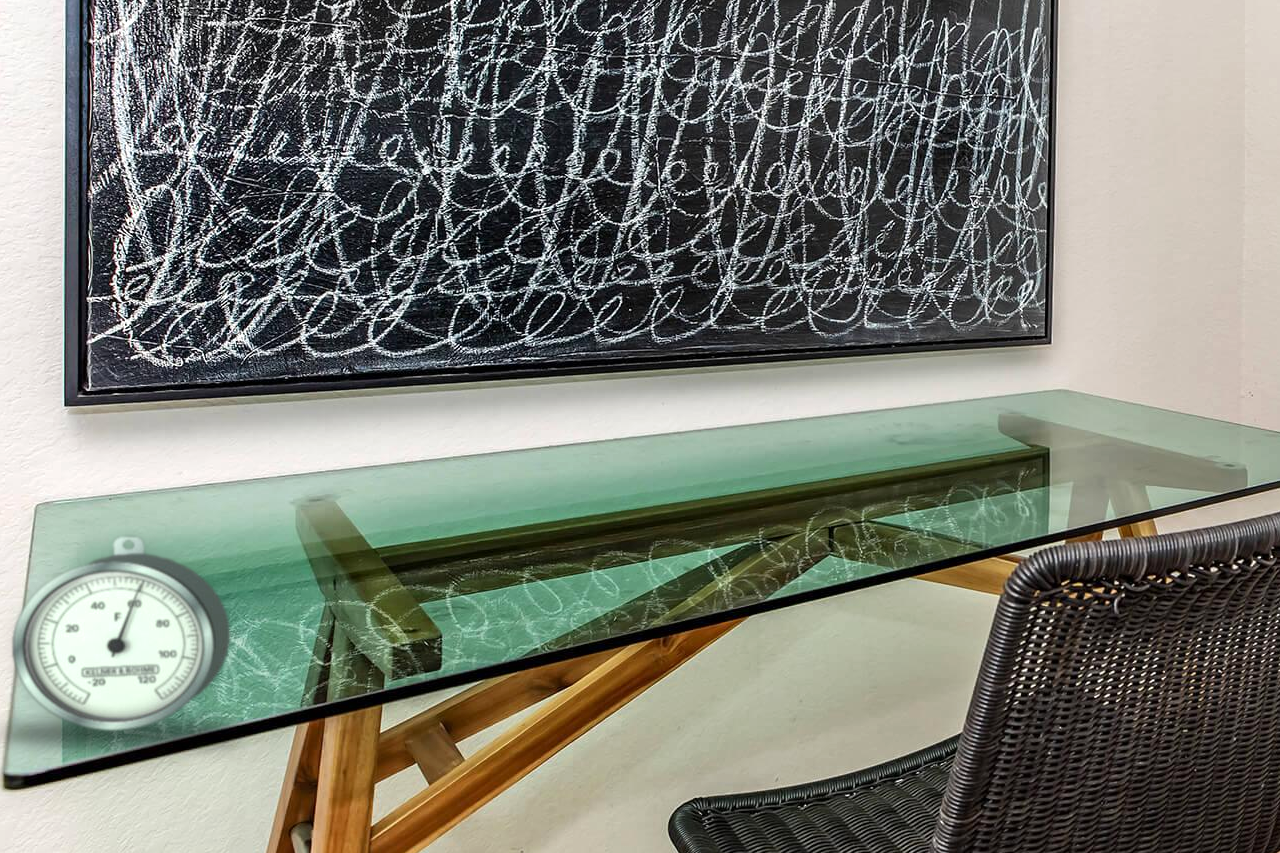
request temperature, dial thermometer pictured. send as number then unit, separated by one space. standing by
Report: 60 °F
